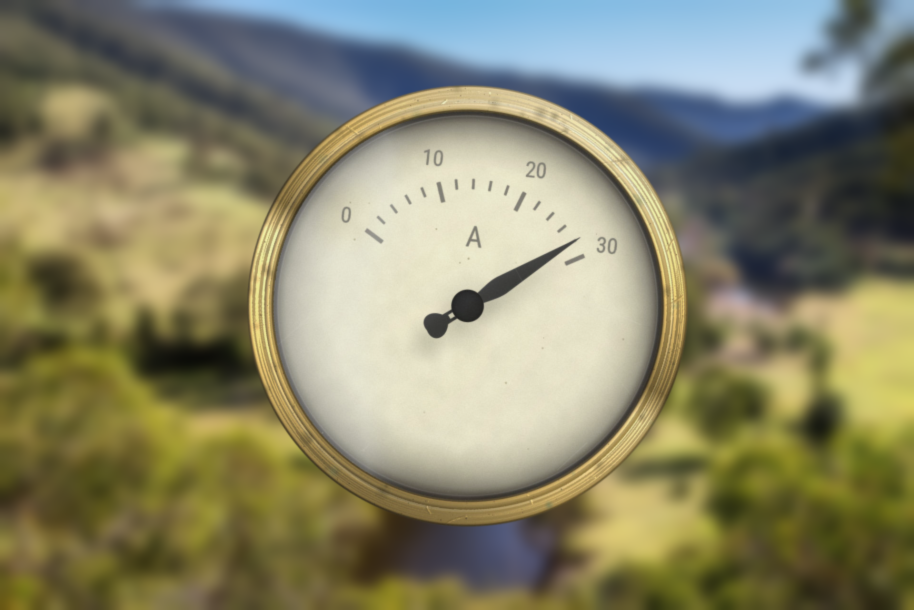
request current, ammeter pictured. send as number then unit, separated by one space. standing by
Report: 28 A
